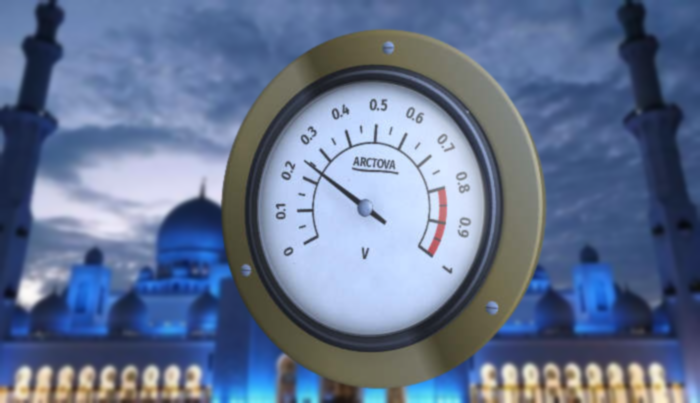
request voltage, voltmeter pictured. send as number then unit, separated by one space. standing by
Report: 0.25 V
